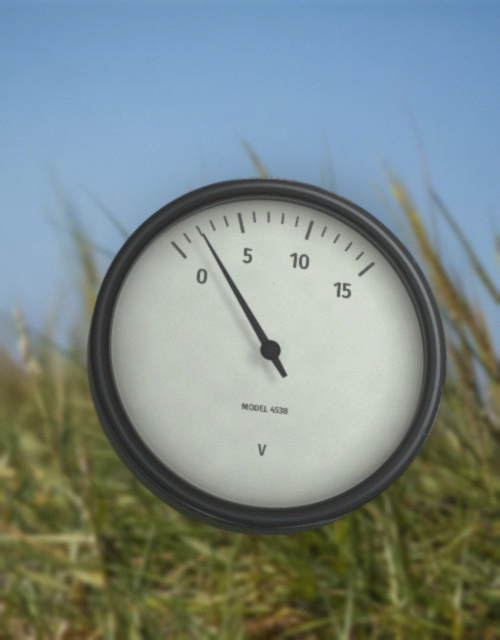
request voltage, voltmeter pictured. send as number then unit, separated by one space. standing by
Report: 2 V
